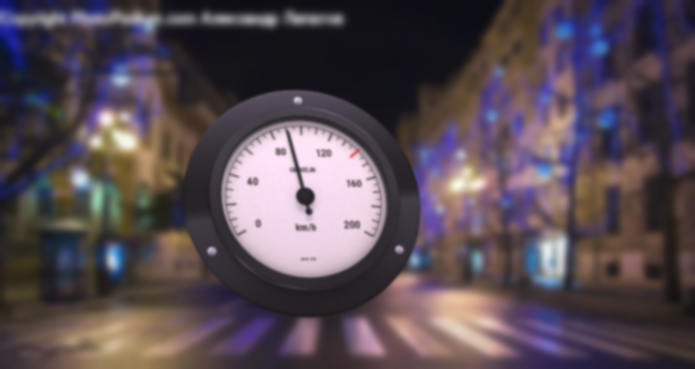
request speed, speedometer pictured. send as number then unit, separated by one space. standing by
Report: 90 km/h
